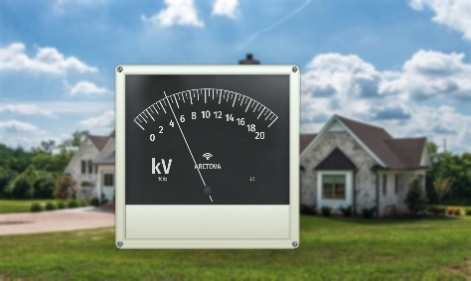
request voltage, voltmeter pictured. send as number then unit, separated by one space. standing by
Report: 5 kV
